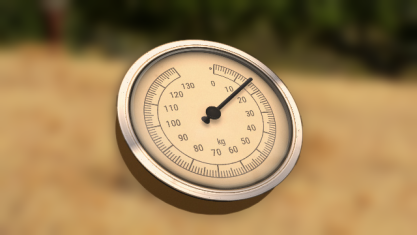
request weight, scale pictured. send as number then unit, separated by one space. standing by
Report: 15 kg
